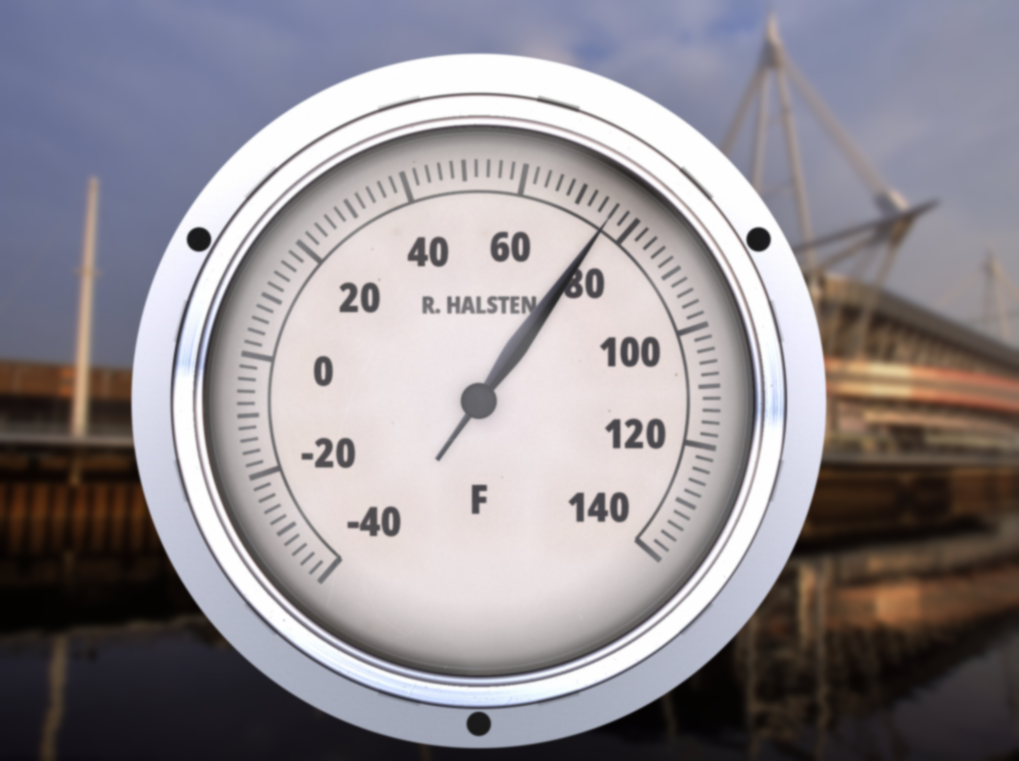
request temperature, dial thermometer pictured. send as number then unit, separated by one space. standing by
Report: 76 °F
